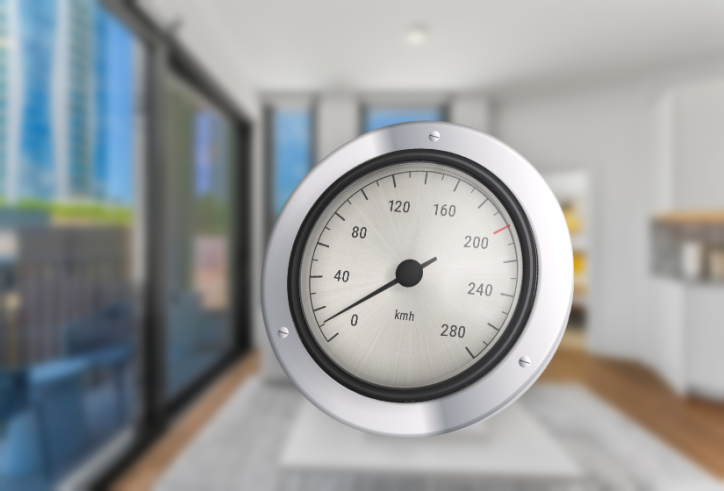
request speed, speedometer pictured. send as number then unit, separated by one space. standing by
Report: 10 km/h
